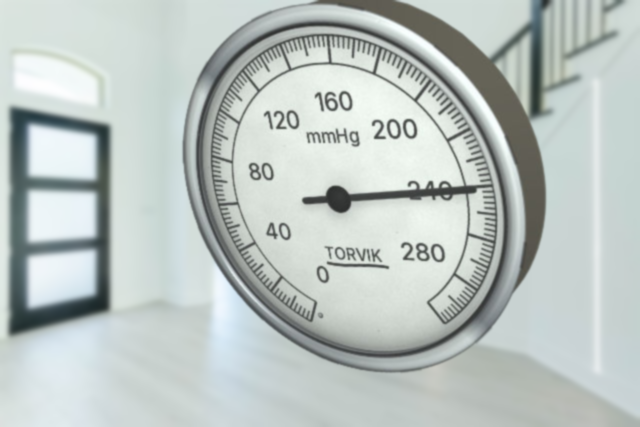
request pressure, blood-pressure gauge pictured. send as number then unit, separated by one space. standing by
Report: 240 mmHg
